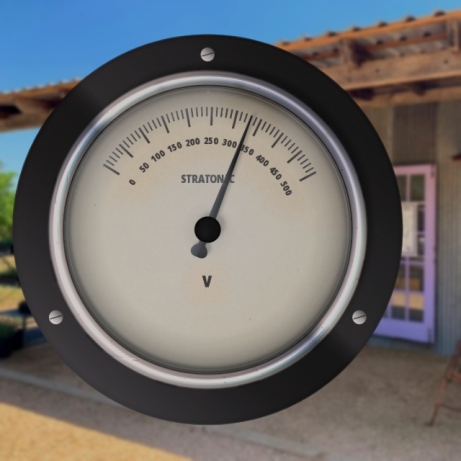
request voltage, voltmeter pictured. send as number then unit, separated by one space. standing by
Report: 330 V
